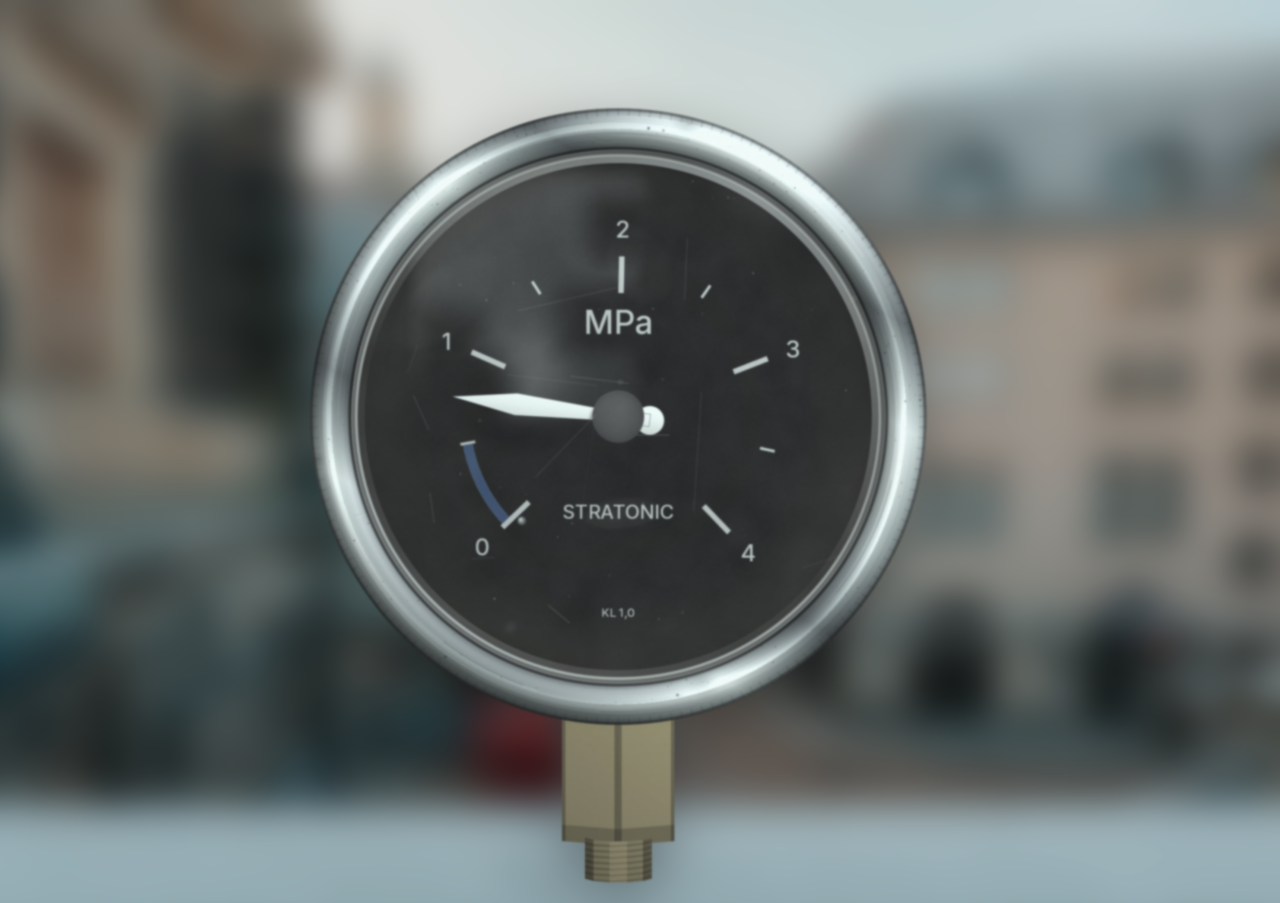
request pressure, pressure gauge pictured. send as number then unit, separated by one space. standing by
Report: 0.75 MPa
